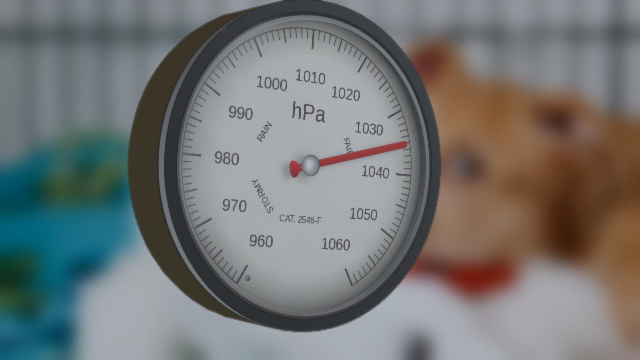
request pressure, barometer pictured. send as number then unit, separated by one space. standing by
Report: 1035 hPa
